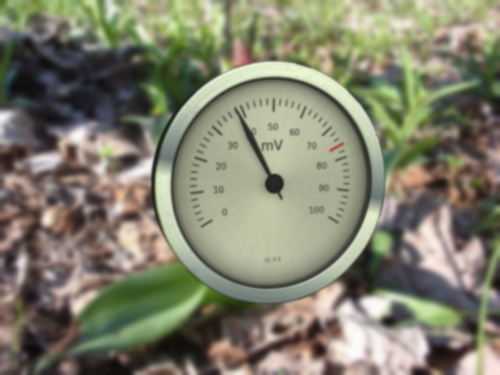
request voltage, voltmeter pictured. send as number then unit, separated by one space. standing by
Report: 38 mV
